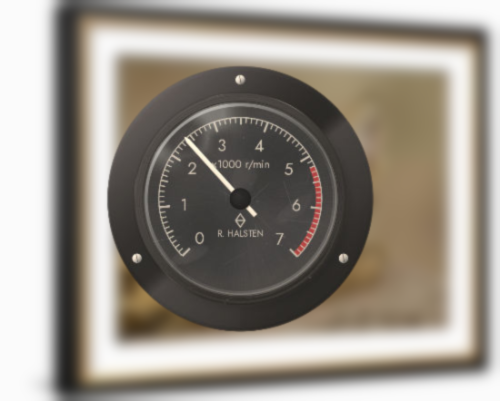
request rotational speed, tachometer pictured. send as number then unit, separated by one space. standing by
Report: 2400 rpm
